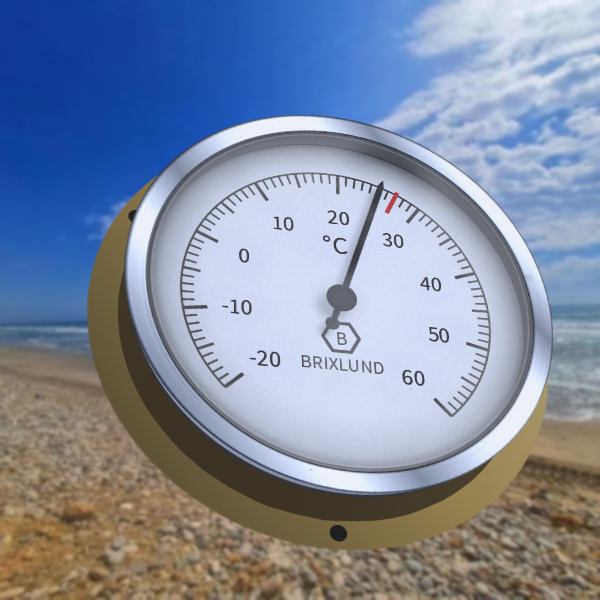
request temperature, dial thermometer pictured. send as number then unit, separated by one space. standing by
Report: 25 °C
